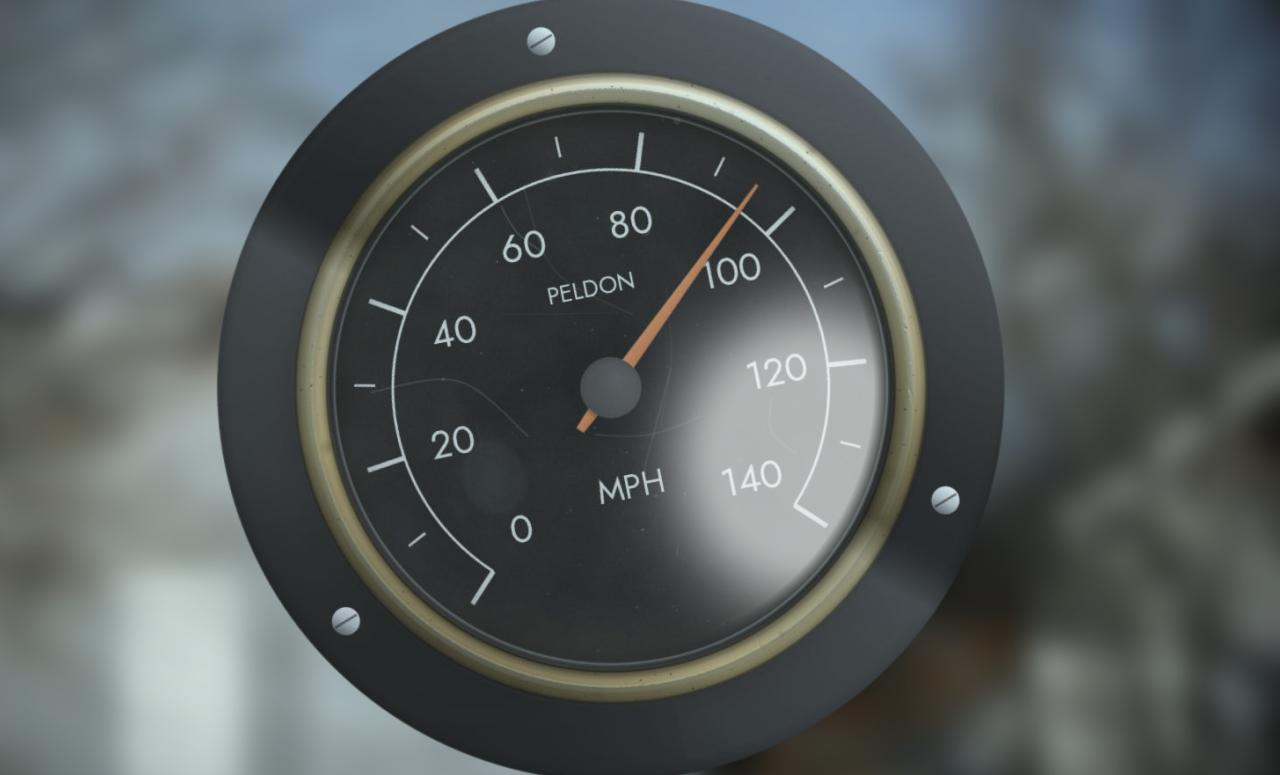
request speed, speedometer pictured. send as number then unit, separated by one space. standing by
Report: 95 mph
